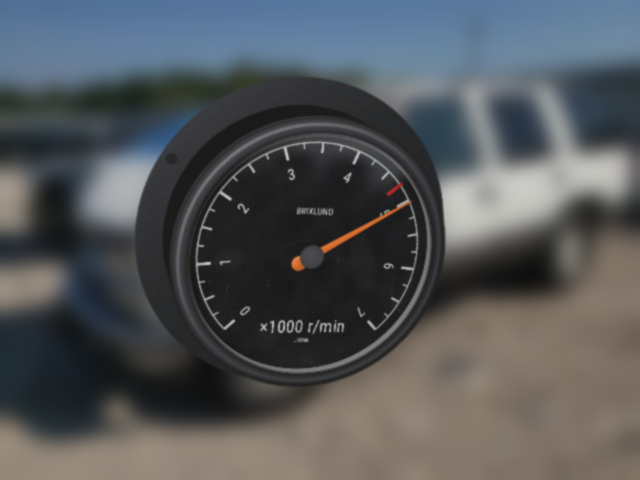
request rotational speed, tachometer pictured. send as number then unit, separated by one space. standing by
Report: 5000 rpm
